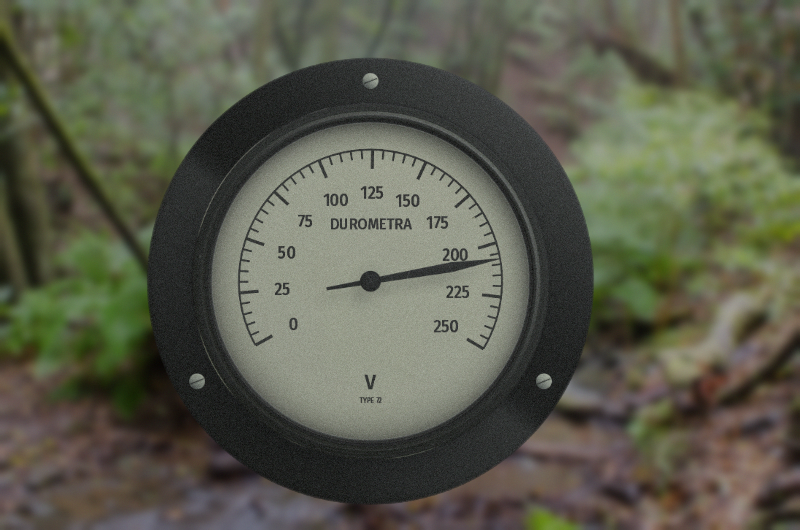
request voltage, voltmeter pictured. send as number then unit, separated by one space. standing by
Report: 207.5 V
